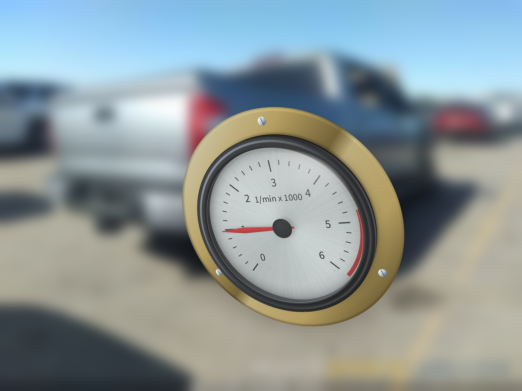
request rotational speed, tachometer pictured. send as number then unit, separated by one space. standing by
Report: 1000 rpm
